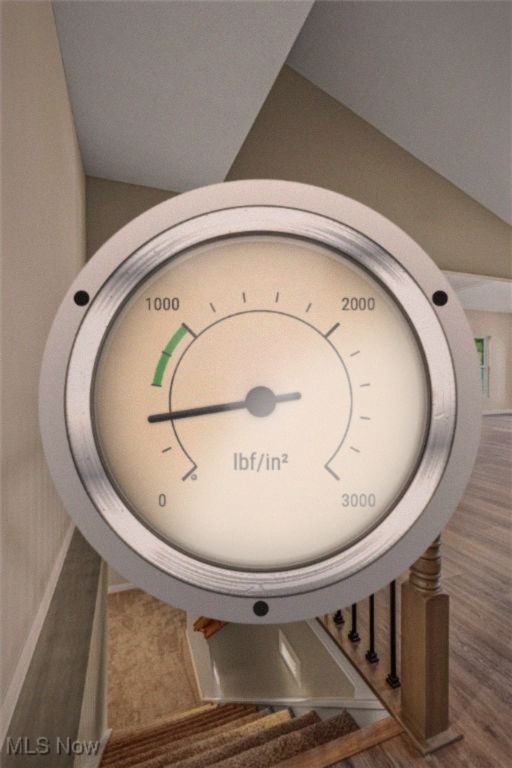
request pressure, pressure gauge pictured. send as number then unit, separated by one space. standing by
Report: 400 psi
